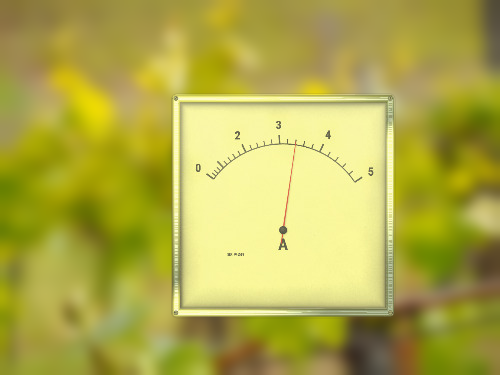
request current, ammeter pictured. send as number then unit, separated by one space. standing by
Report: 3.4 A
